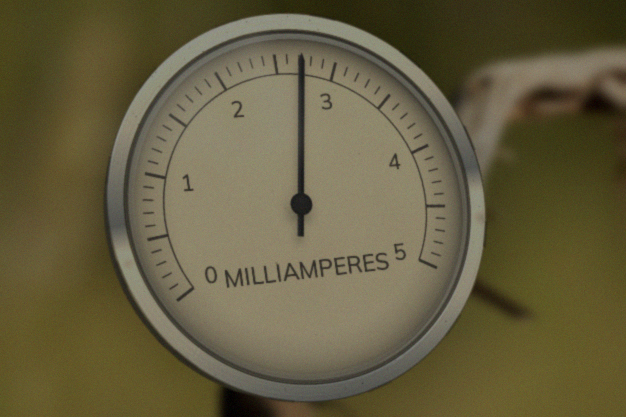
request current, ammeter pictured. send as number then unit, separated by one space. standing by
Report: 2.7 mA
